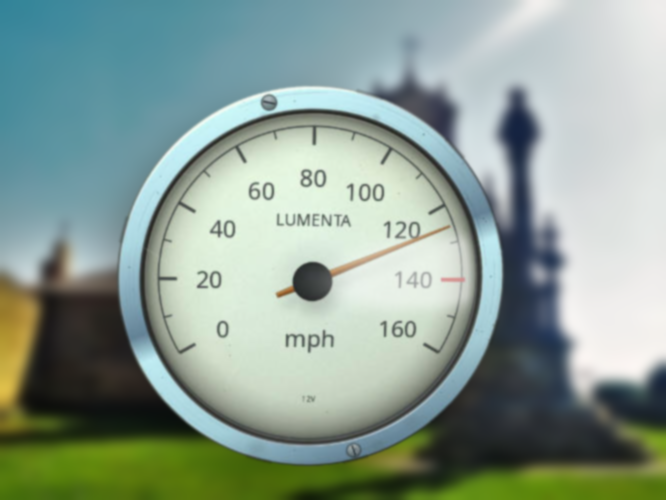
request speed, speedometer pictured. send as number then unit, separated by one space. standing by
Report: 125 mph
